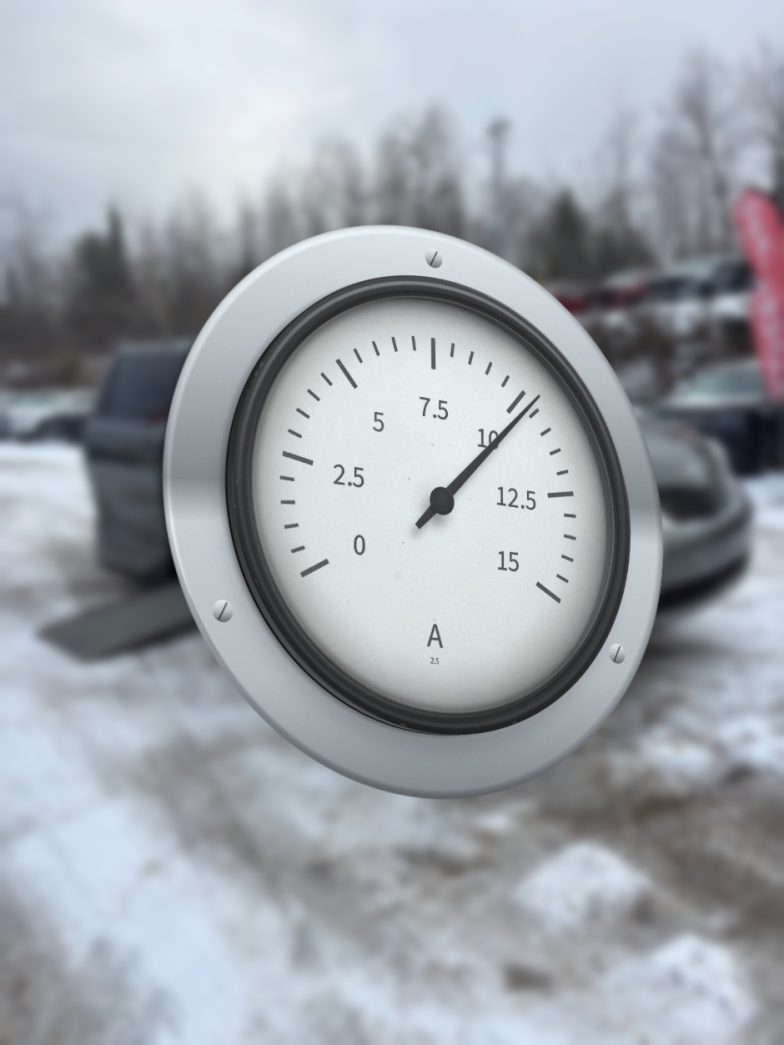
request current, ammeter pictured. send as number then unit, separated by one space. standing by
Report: 10.25 A
